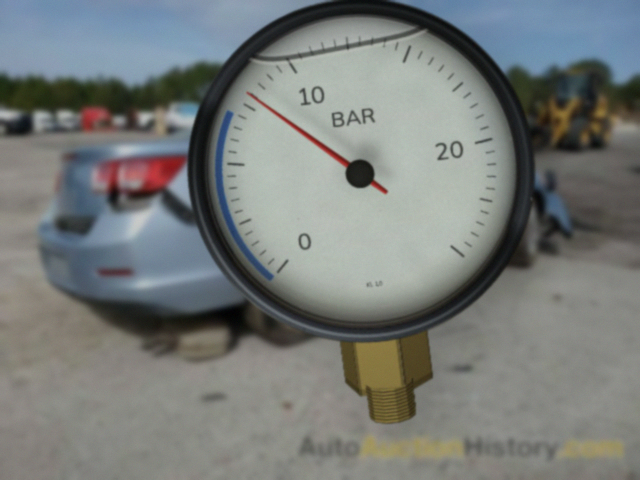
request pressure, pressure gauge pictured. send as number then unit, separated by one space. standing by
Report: 8 bar
